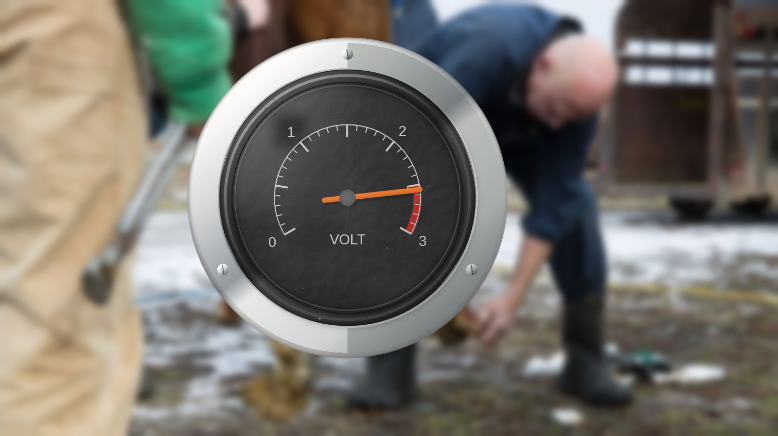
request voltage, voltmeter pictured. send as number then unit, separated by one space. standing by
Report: 2.55 V
